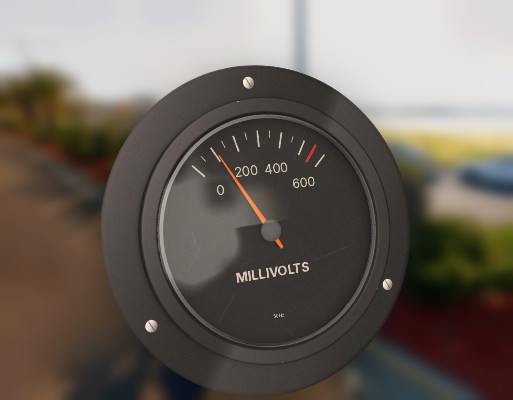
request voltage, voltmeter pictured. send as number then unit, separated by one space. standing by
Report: 100 mV
